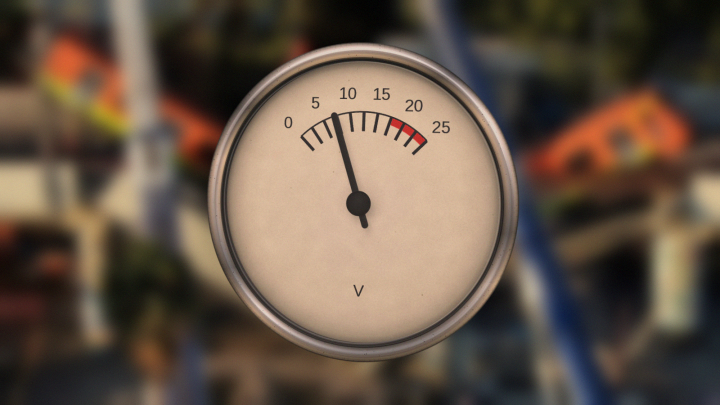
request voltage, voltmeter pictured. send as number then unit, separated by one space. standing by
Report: 7.5 V
